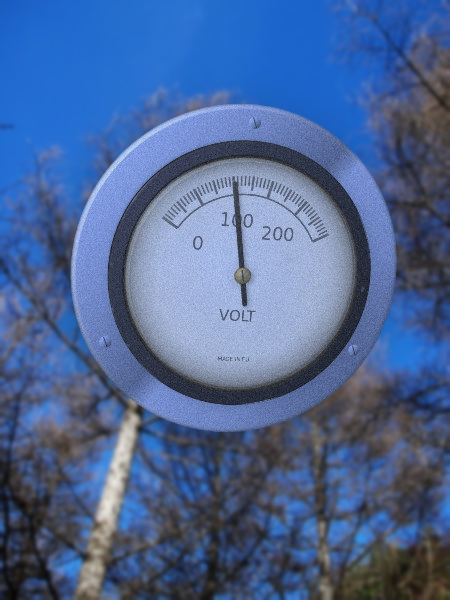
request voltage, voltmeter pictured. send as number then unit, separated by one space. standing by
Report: 100 V
